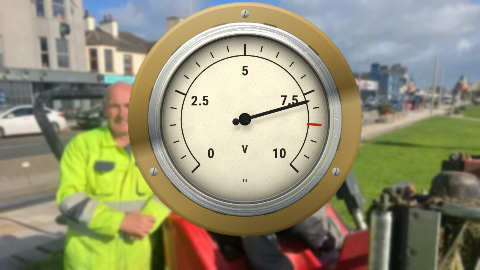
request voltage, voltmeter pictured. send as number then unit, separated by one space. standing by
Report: 7.75 V
